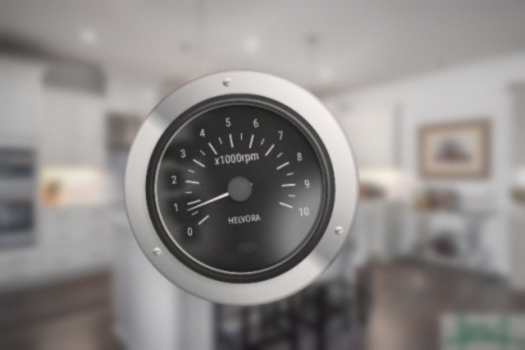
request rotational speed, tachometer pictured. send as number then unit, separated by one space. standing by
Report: 750 rpm
